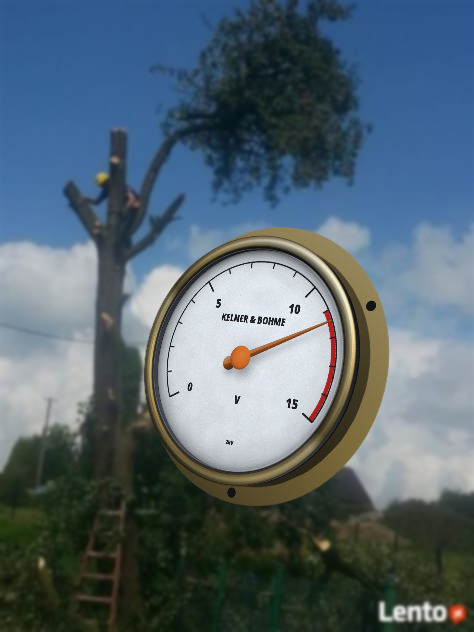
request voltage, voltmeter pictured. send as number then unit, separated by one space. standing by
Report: 11.5 V
